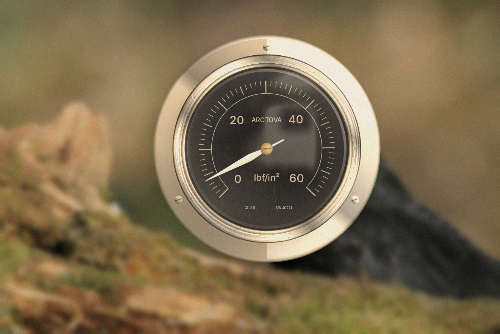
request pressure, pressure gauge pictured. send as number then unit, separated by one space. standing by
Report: 4 psi
